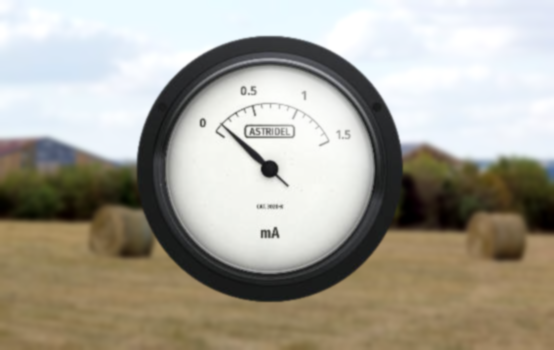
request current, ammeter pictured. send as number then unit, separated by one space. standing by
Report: 0.1 mA
